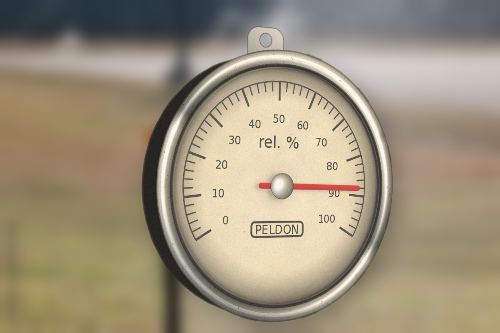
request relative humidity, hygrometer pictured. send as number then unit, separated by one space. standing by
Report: 88 %
